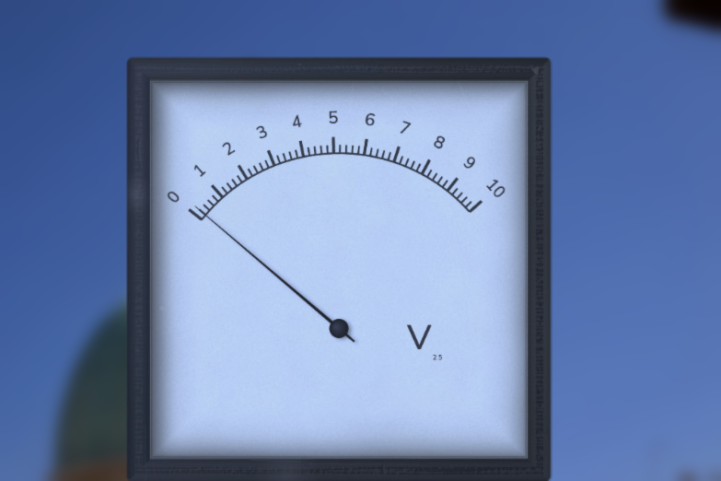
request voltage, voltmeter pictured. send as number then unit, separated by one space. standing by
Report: 0.2 V
